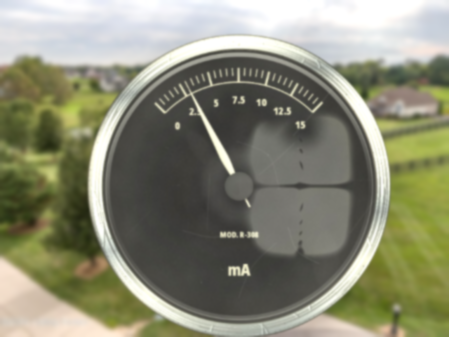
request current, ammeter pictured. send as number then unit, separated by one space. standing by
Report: 3 mA
